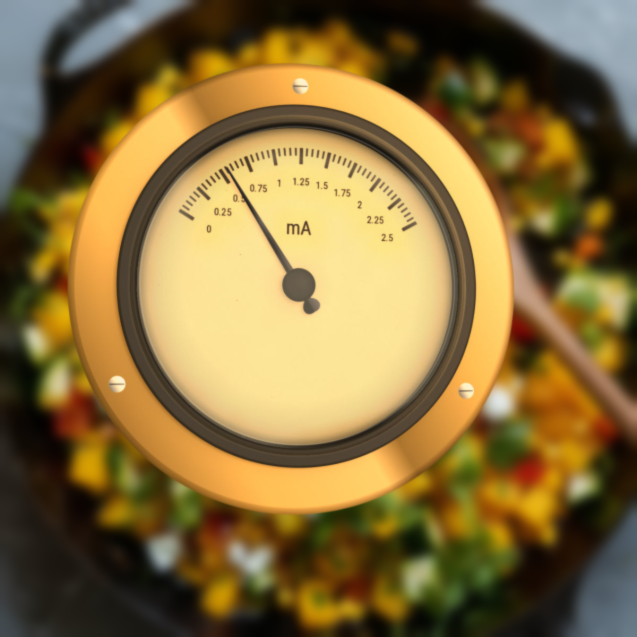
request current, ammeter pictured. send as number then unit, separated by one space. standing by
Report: 0.55 mA
